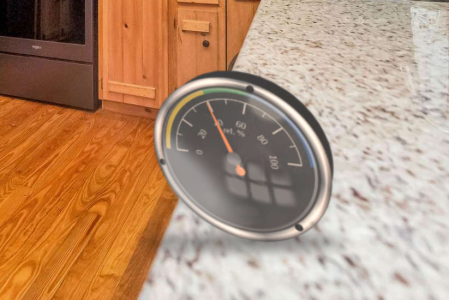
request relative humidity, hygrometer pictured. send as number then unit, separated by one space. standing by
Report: 40 %
